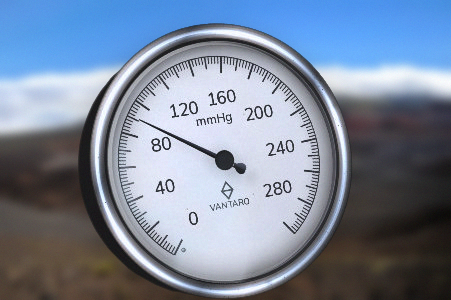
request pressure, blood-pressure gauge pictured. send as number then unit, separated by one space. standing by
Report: 90 mmHg
